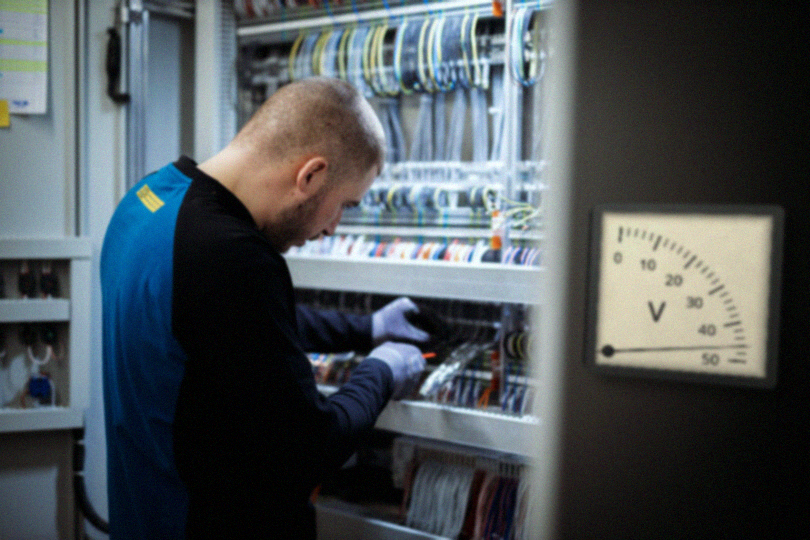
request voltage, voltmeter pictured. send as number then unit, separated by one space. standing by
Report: 46 V
